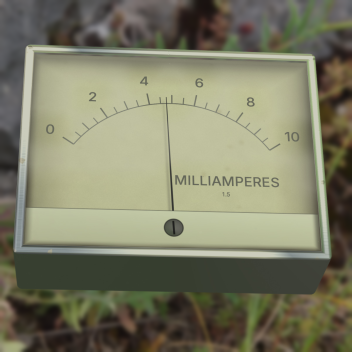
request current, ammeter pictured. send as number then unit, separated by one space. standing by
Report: 4.75 mA
